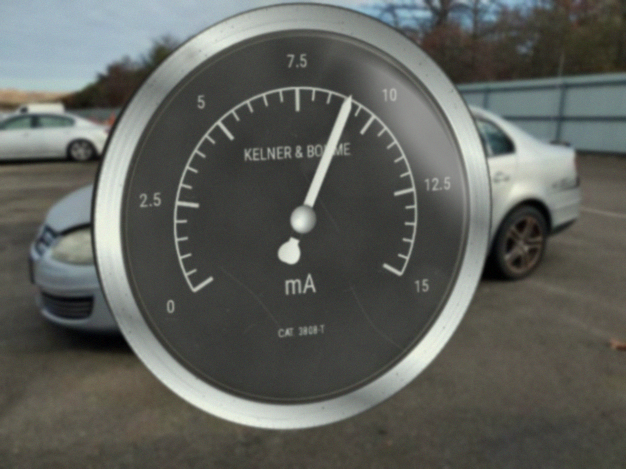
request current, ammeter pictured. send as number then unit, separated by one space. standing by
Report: 9 mA
